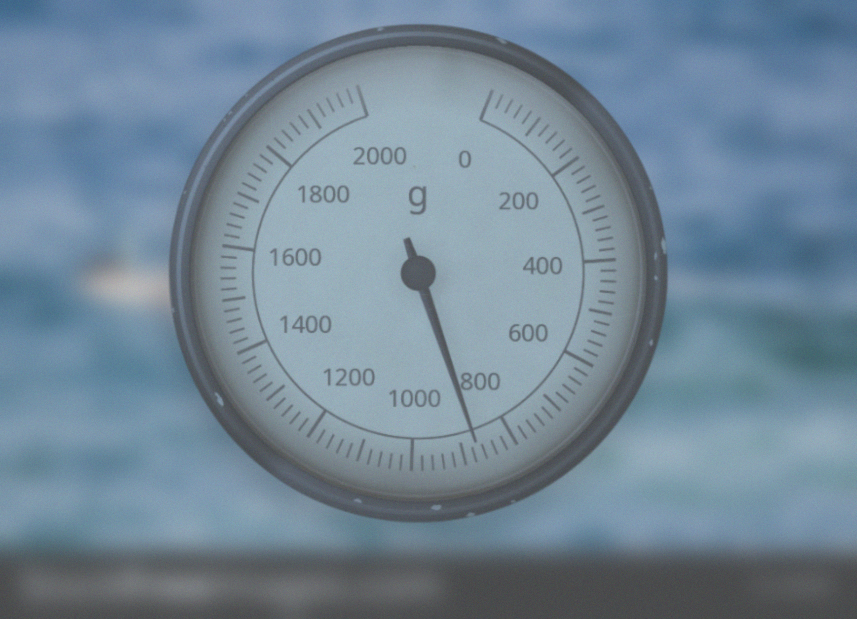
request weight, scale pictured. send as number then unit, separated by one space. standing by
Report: 870 g
